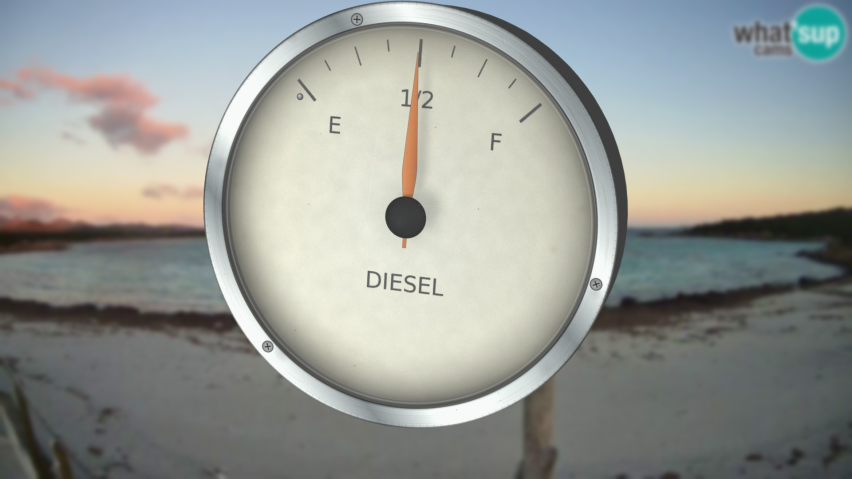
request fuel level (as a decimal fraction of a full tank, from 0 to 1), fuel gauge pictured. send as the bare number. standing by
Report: 0.5
